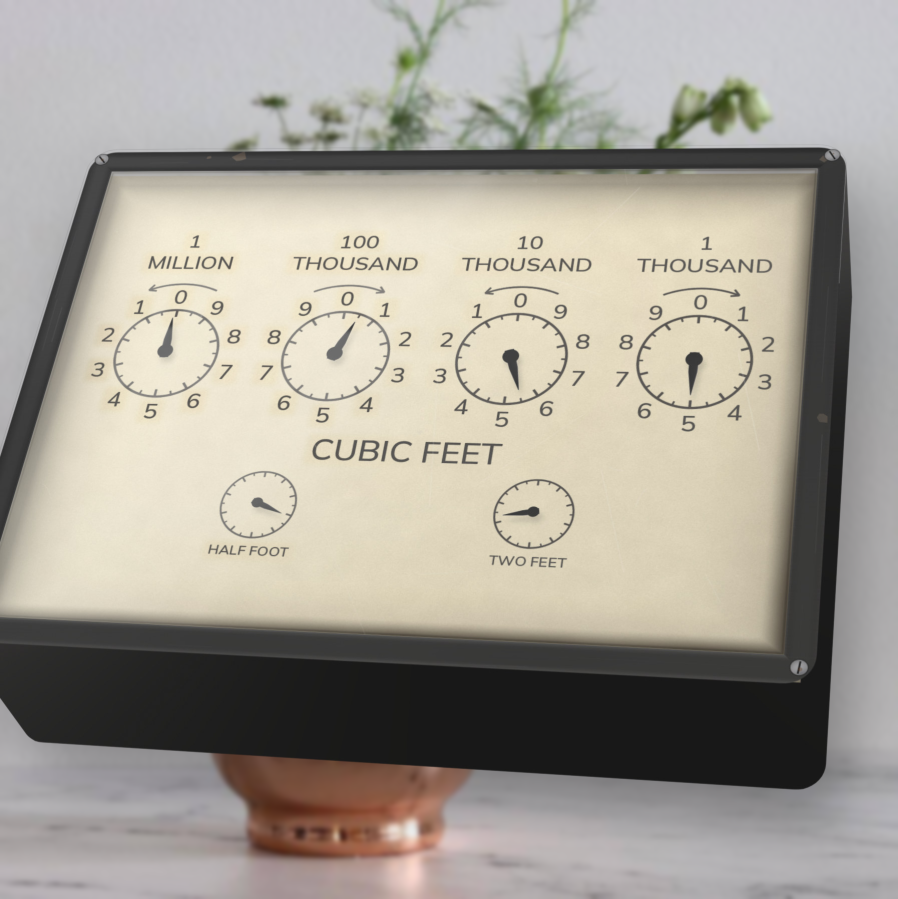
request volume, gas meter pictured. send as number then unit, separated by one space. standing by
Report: 5500 ft³
